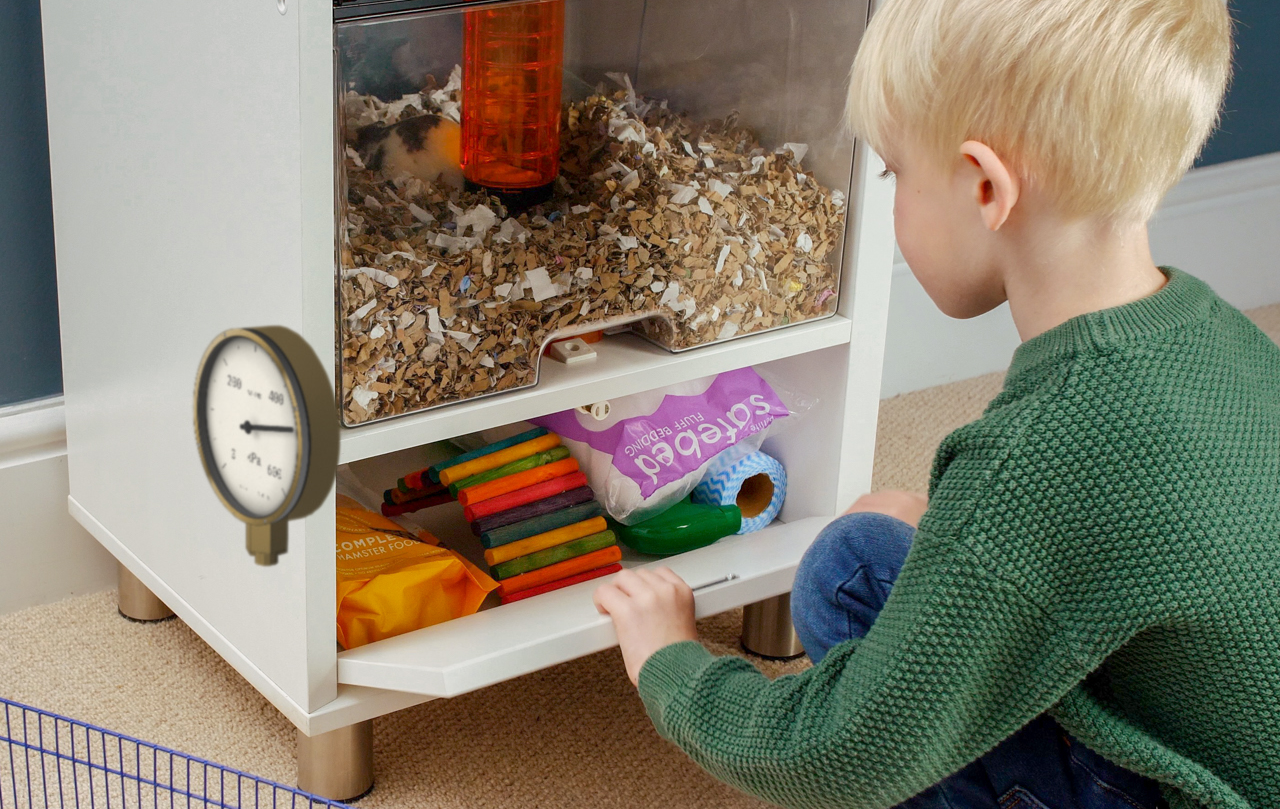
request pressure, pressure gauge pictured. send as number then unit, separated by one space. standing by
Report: 475 kPa
